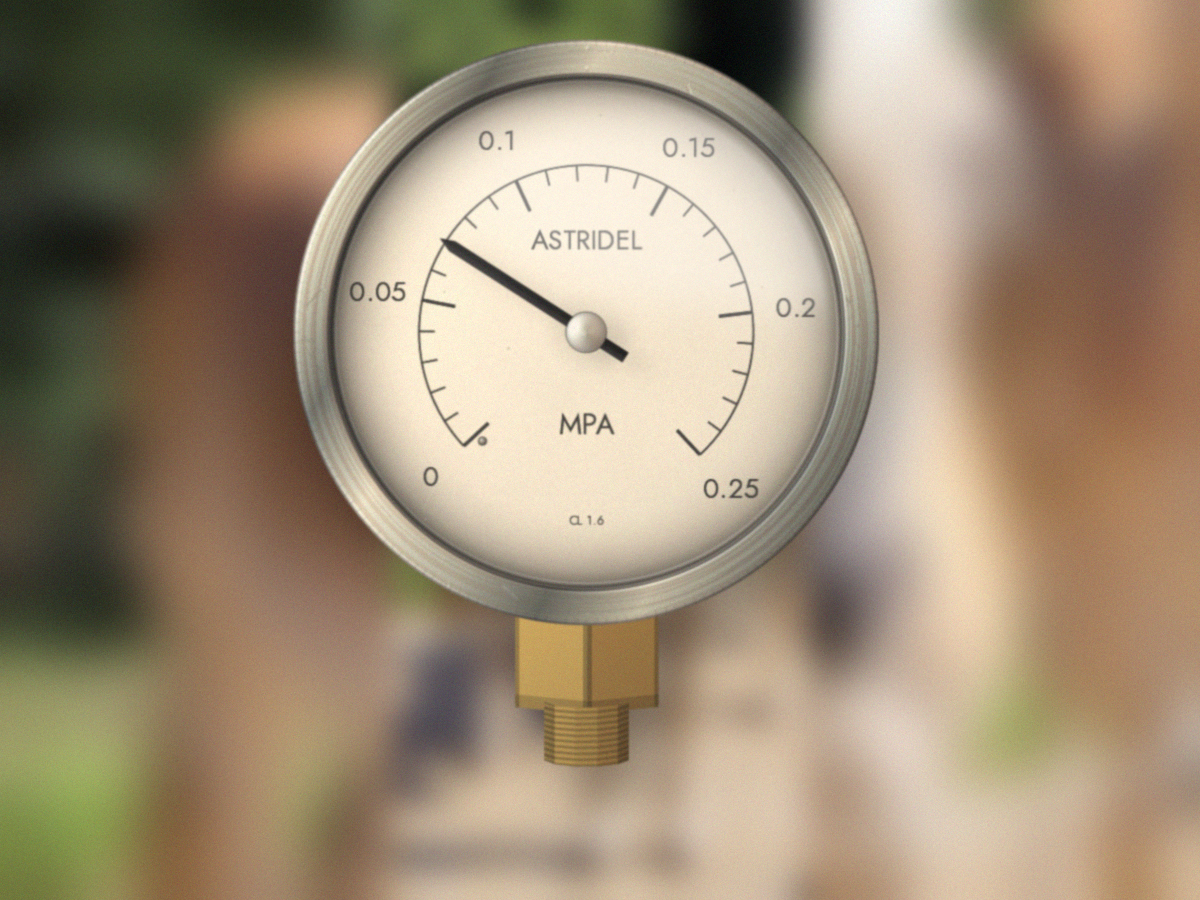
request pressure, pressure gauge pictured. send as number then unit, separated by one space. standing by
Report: 0.07 MPa
